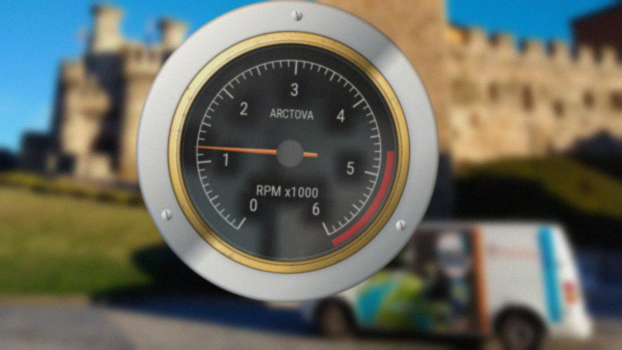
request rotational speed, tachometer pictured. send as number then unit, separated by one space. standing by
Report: 1200 rpm
